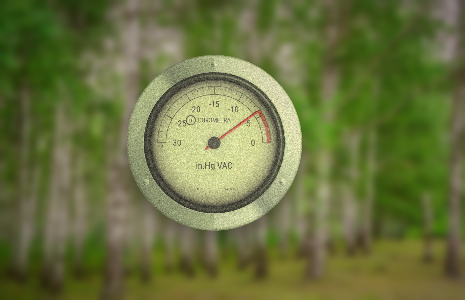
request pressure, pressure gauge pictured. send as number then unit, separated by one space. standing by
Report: -6 inHg
